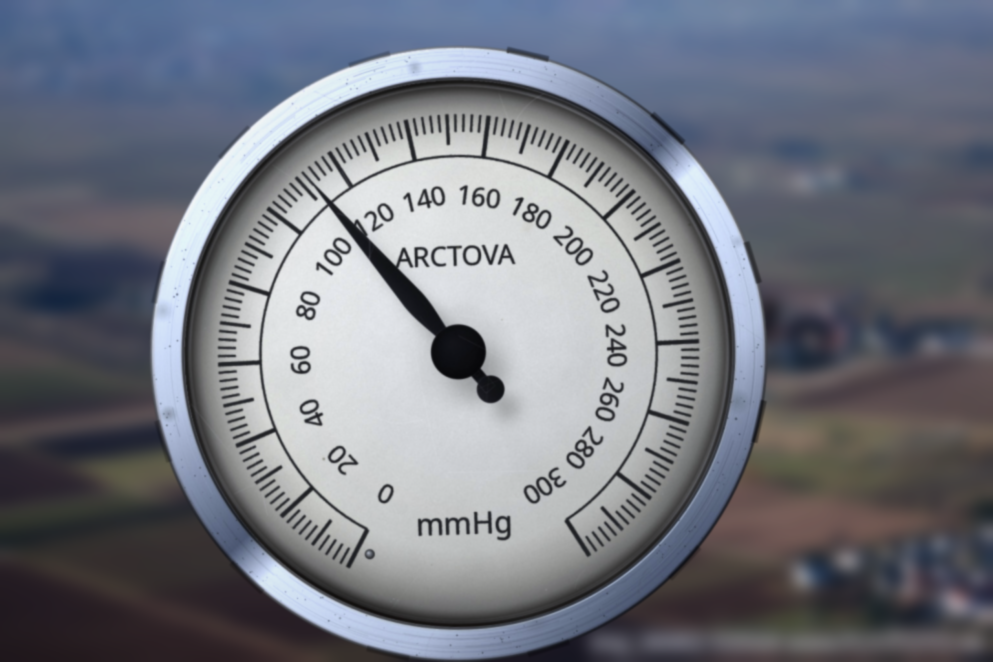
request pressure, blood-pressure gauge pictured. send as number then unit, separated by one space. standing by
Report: 112 mmHg
